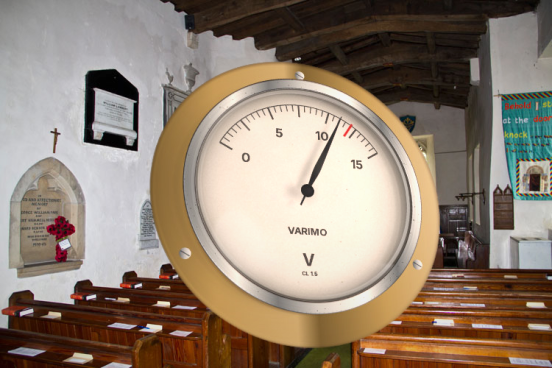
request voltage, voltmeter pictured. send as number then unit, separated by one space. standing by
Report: 11 V
